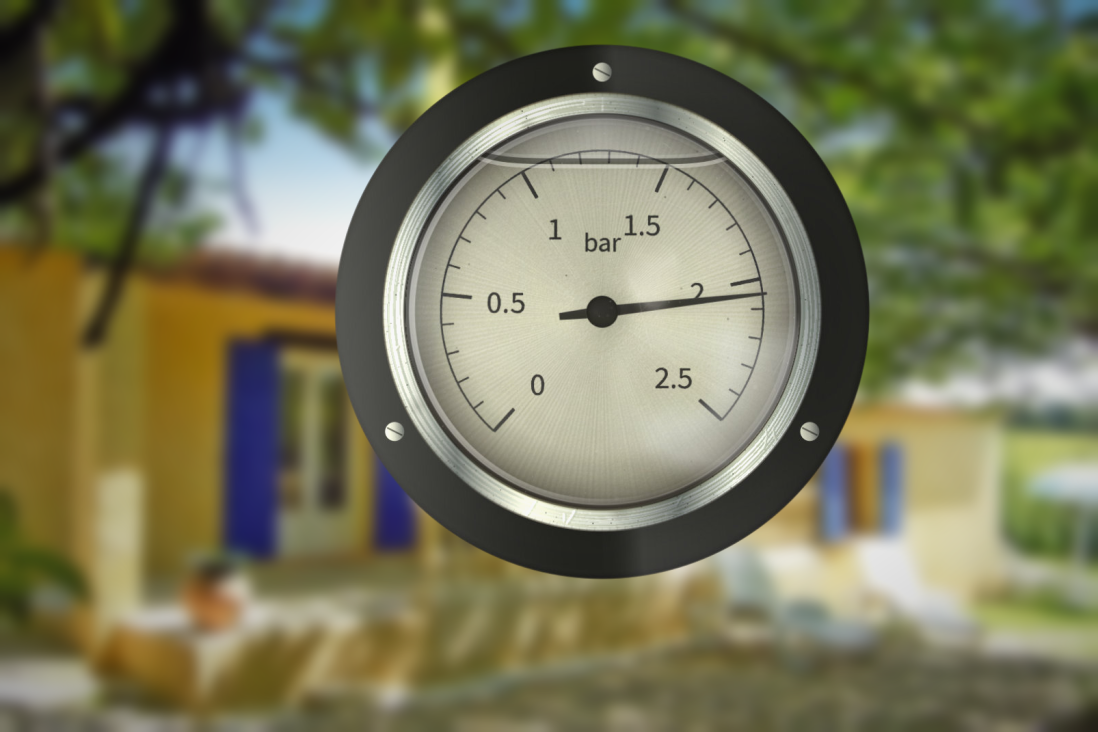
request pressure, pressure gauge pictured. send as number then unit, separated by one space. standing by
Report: 2.05 bar
